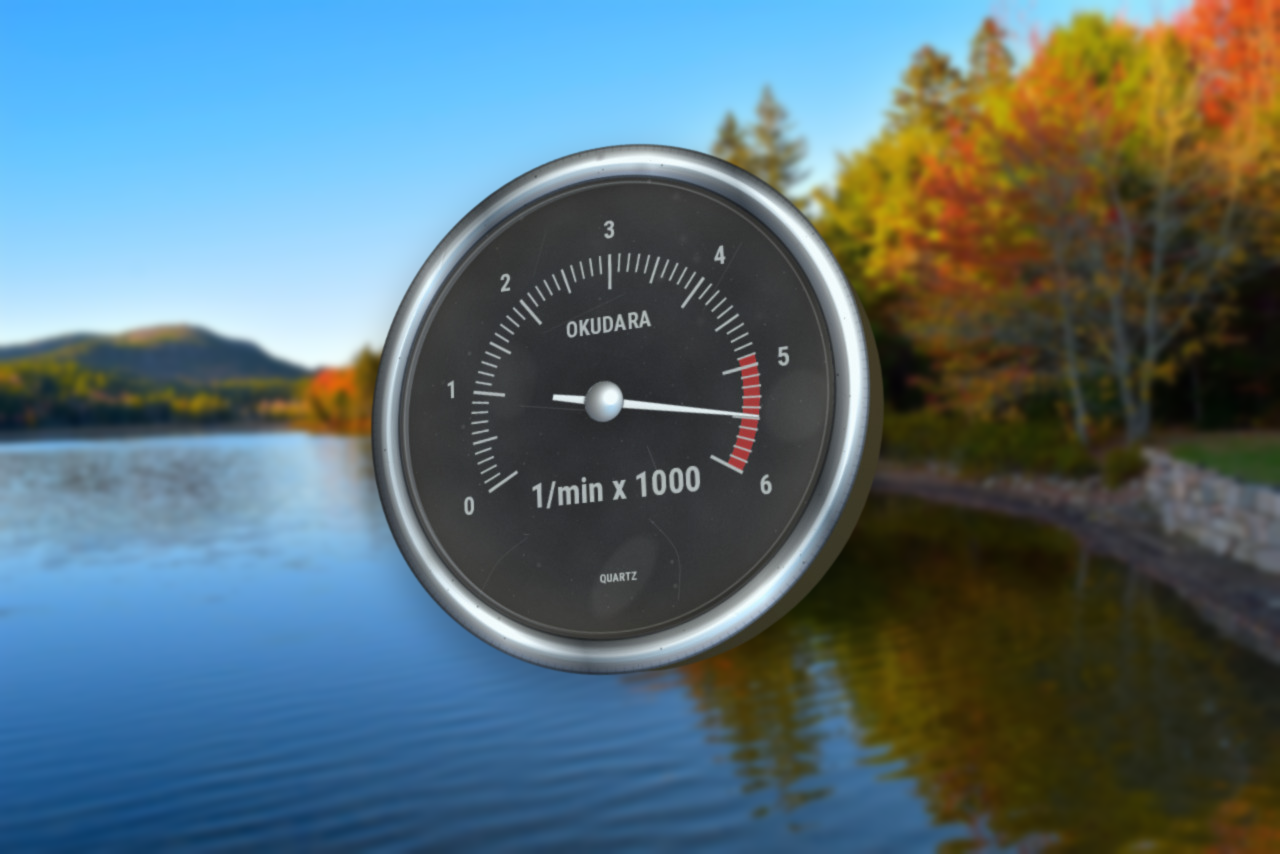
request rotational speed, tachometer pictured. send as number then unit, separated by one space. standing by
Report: 5500 rpm
